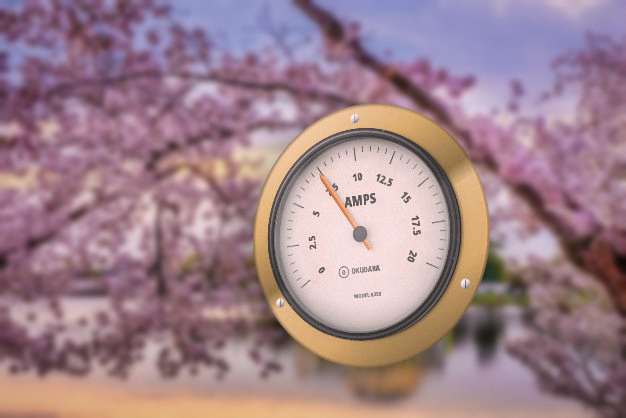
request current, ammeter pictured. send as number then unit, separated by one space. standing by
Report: 7.5 A
